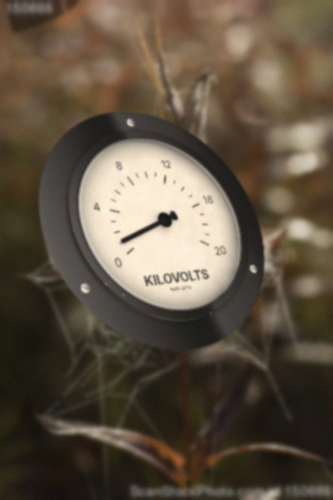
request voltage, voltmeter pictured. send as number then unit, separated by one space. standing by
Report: 1 kV
